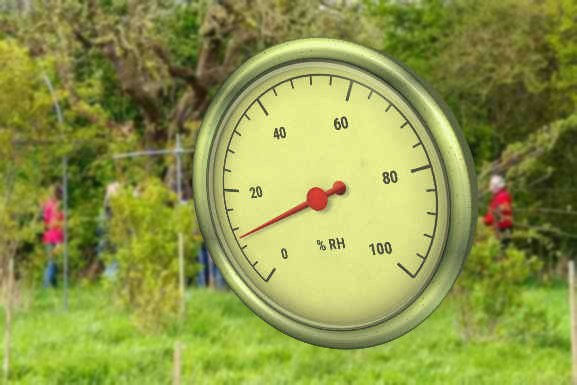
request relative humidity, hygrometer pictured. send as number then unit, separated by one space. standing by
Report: 10 %
